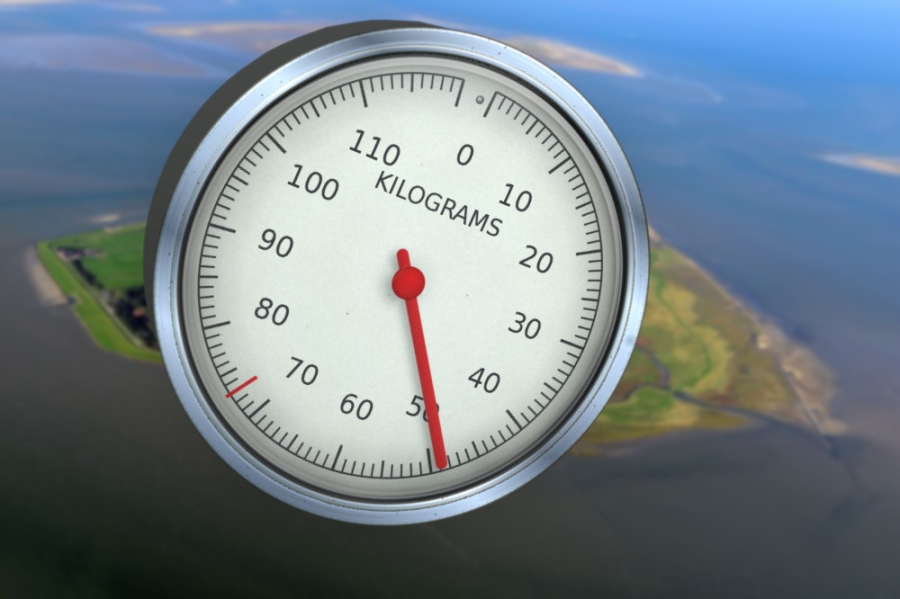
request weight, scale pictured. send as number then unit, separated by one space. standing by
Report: 49 kg
